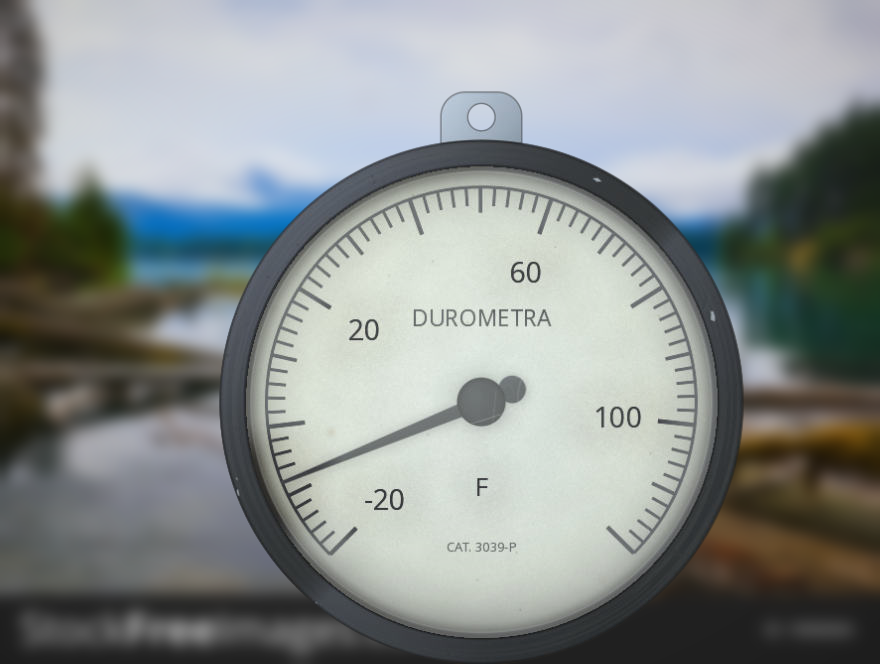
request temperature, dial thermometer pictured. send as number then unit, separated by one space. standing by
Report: -8 °F
